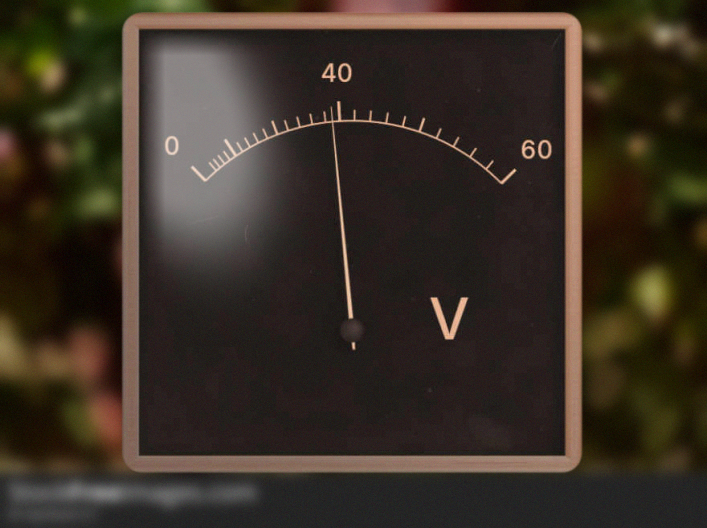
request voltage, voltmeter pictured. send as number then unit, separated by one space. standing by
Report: 39 V
